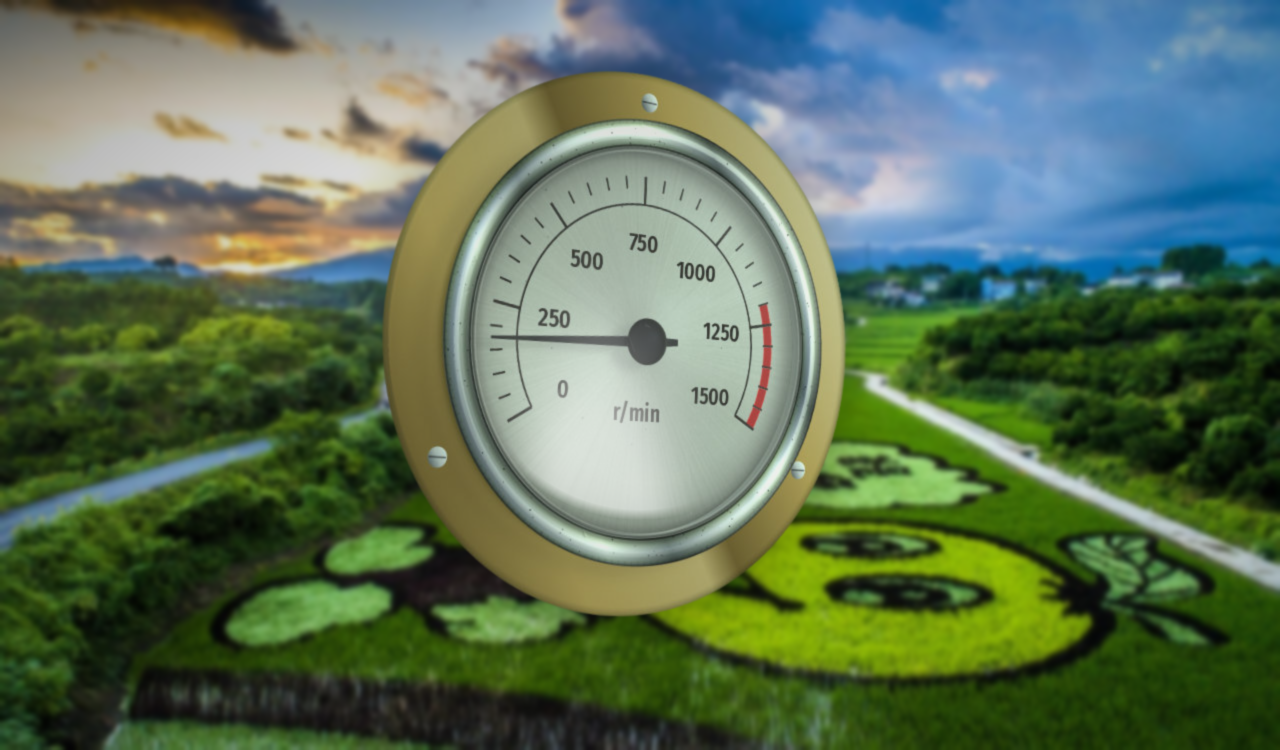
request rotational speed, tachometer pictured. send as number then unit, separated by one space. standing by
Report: 175 rpm
